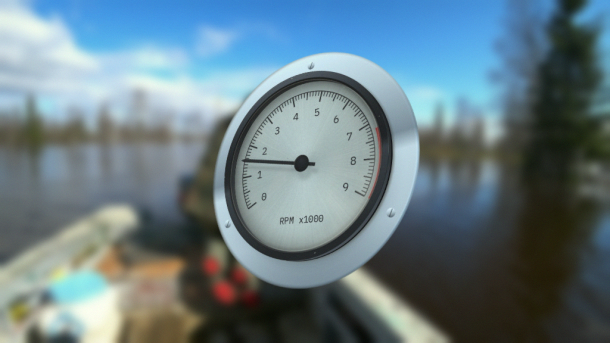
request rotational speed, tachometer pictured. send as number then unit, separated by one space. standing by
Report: 1500 rpm
